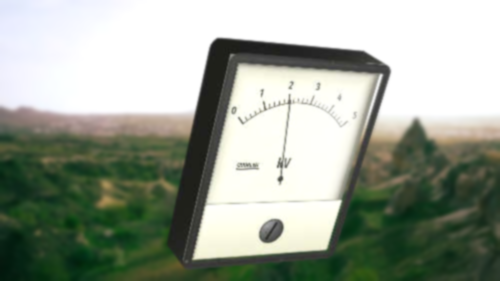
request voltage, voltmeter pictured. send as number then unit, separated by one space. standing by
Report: 2 kV
